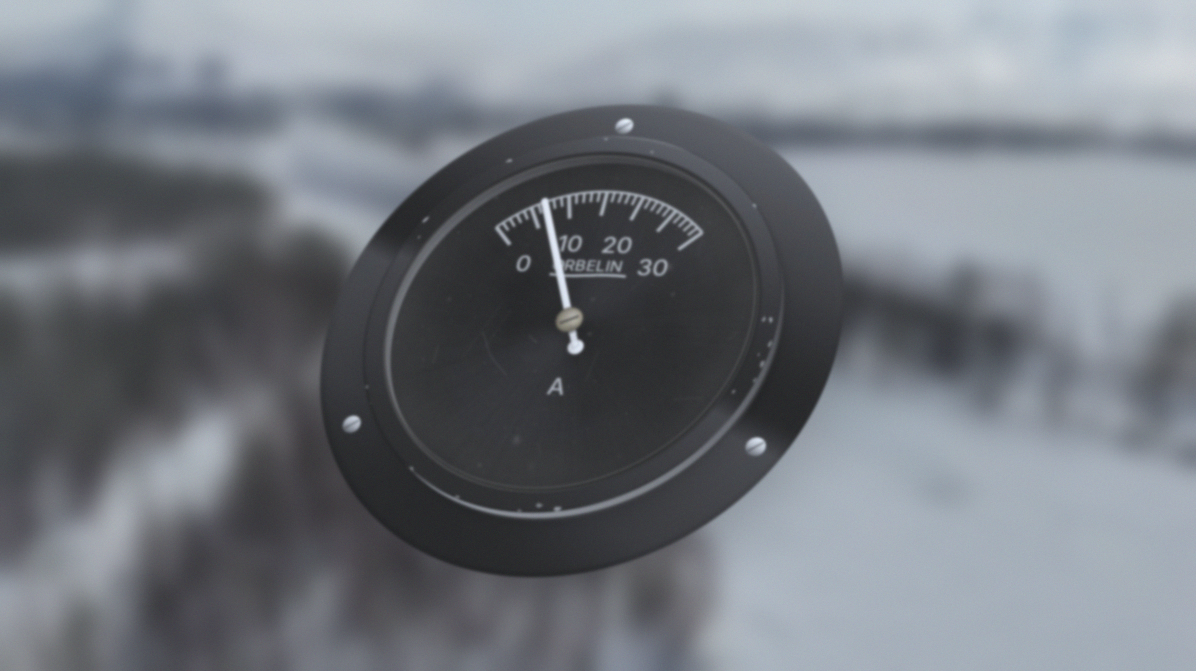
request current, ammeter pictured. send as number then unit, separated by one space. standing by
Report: 7 A
